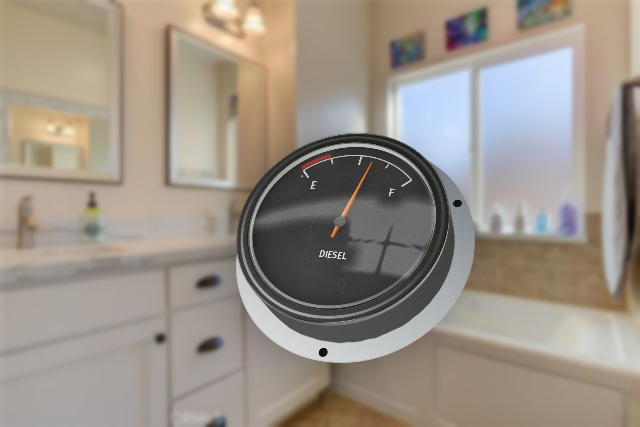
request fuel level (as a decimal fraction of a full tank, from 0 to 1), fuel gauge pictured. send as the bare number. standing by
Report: 0.625
